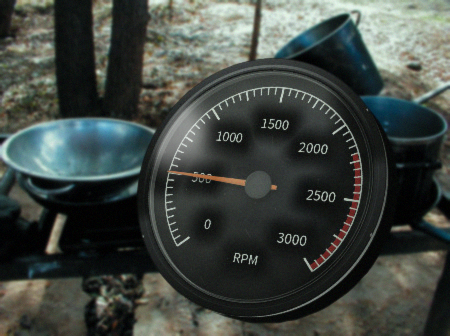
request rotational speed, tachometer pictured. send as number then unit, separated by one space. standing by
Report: 500 rpm
